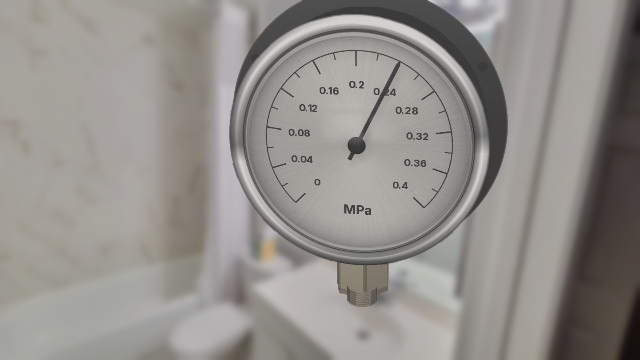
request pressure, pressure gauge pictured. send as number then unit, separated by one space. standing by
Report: 0.24 MPa
